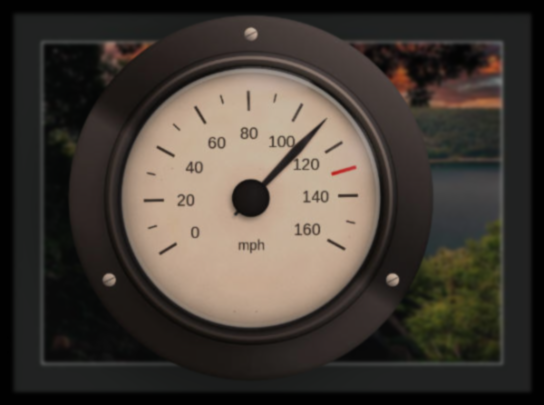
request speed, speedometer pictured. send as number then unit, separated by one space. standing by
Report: 110 mph
